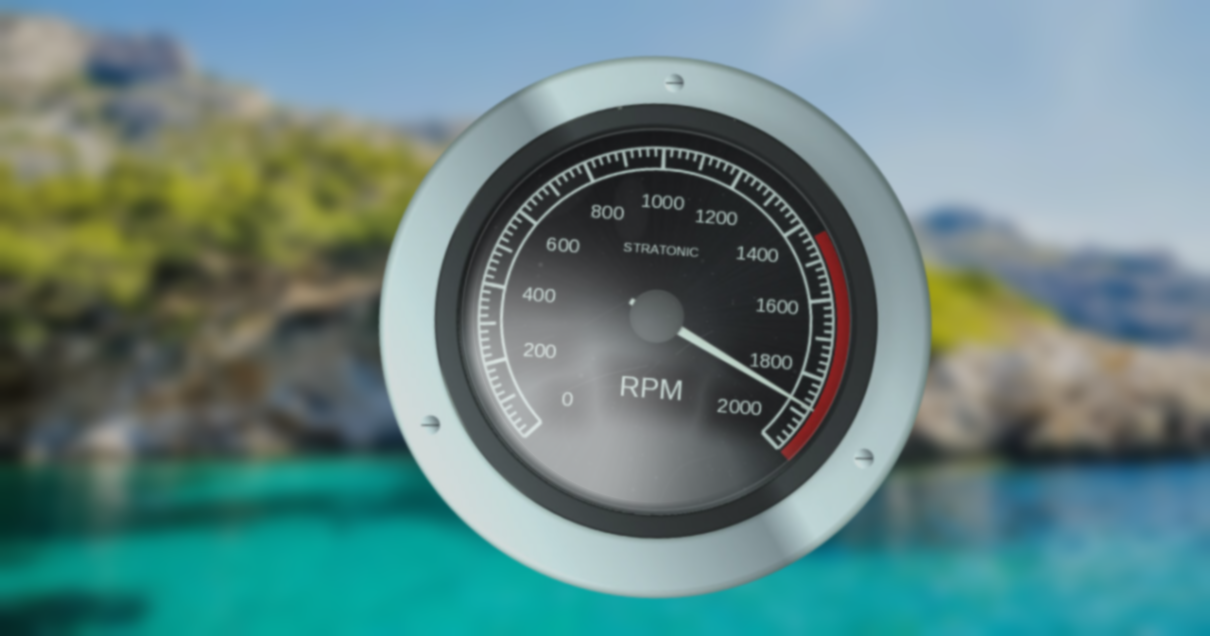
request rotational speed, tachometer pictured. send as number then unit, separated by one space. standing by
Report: 1880 rpm
